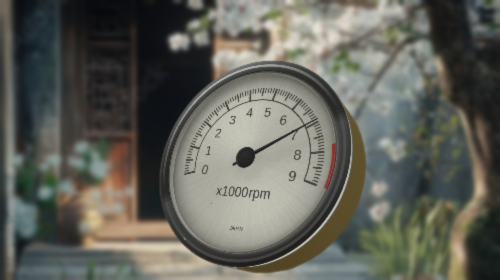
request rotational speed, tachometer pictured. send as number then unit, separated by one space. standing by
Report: 7000 rpm
